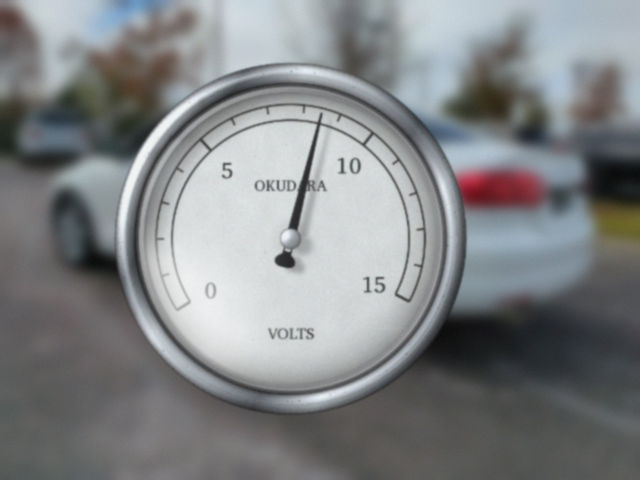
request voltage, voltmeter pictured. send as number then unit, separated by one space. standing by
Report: 8.5 V
